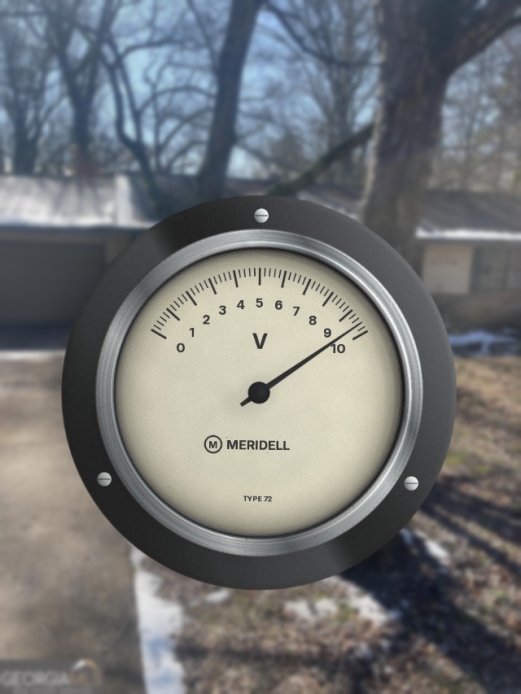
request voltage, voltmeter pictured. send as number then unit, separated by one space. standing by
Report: 9.6 V
